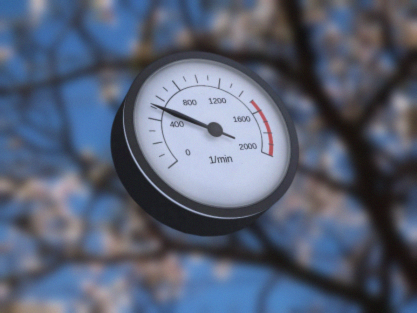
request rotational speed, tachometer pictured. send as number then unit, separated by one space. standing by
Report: 500 rpm
